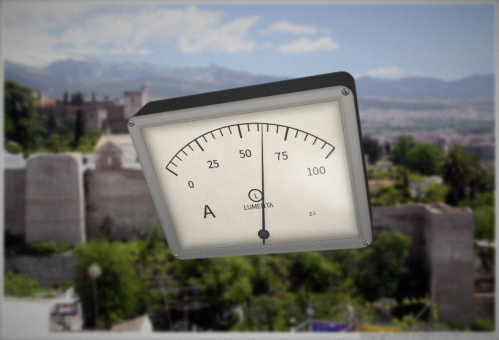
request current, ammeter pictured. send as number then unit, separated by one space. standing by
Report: 62.5 A
